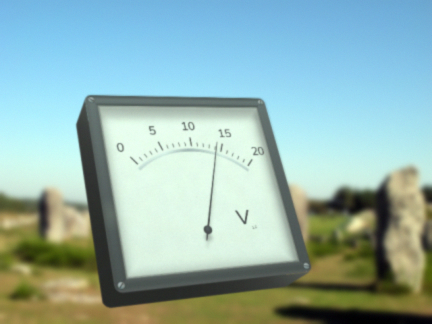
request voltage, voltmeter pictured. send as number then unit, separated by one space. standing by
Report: 14 V
